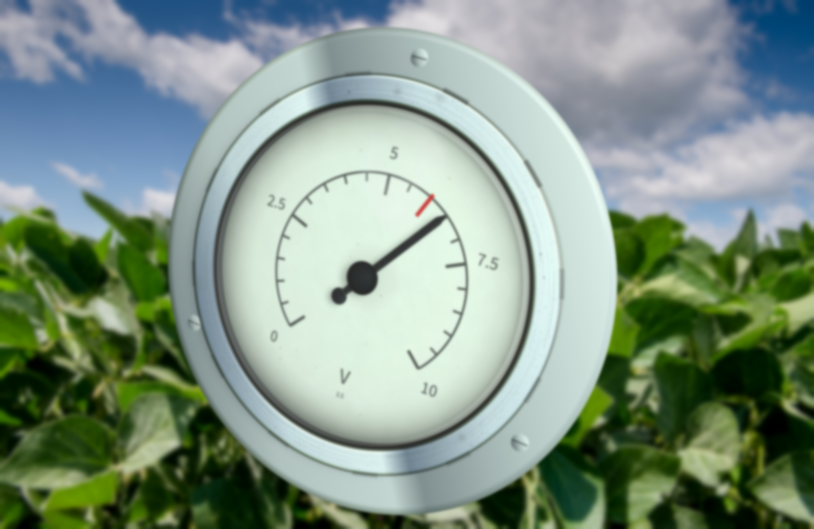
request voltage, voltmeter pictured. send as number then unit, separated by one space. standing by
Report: 6.5 V
